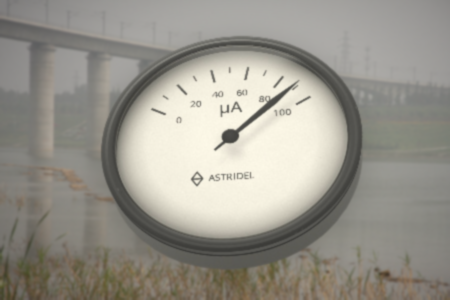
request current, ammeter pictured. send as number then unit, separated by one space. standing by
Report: 90 µA
